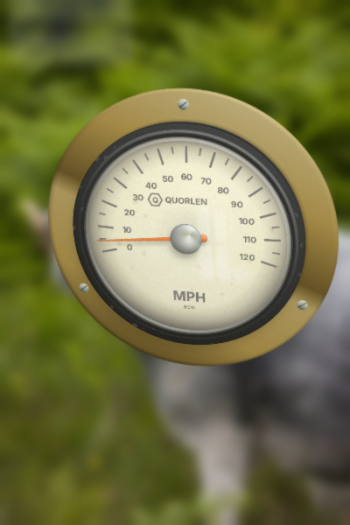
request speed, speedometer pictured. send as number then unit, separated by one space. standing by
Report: 5 mph
